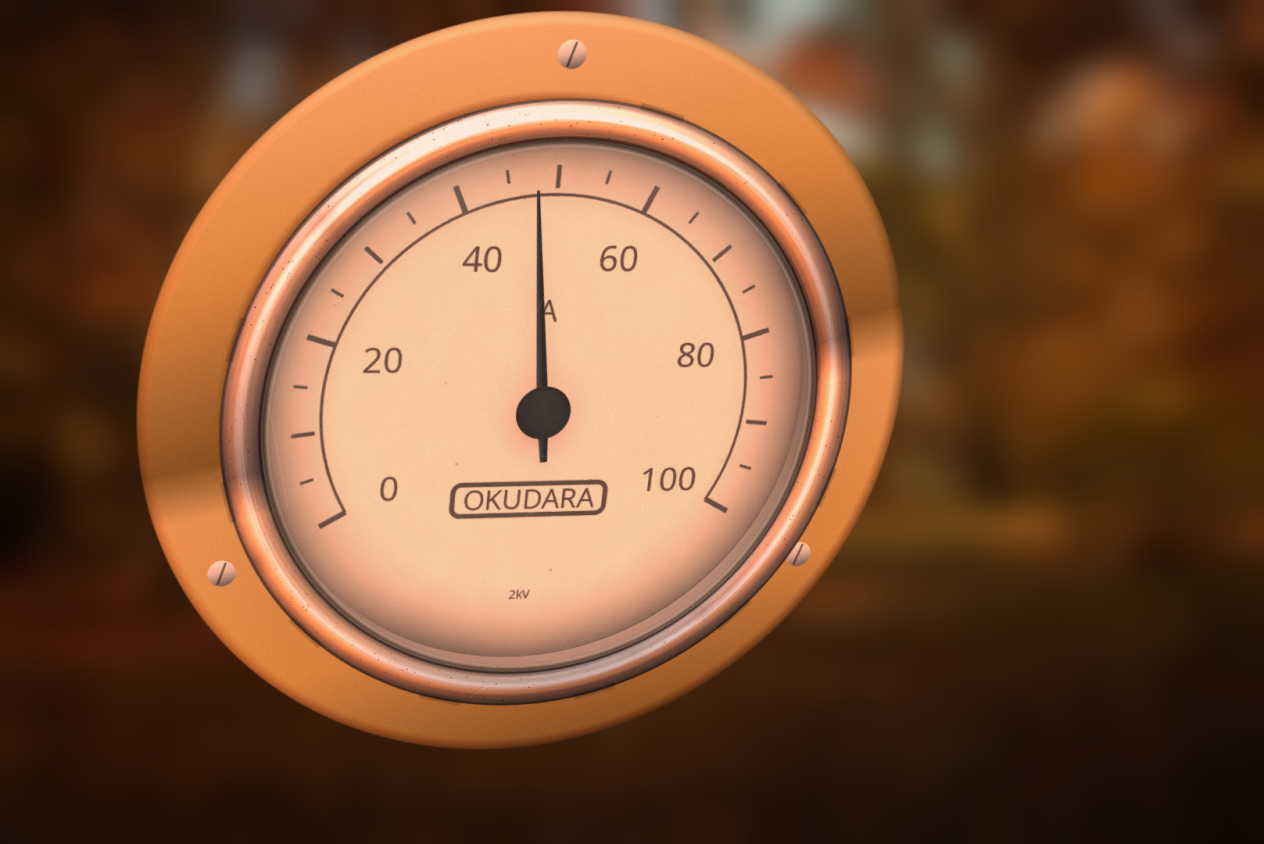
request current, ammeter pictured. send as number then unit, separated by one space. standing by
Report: 47.5 A
